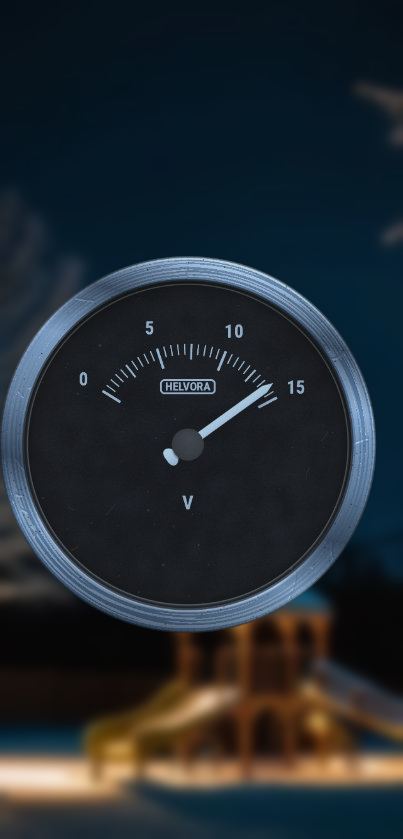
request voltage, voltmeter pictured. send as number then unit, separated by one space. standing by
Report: 14 V
